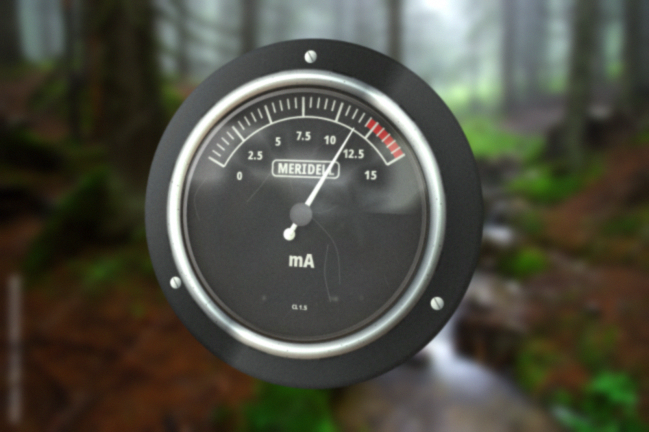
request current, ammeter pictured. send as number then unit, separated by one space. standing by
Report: 11.5 mA
